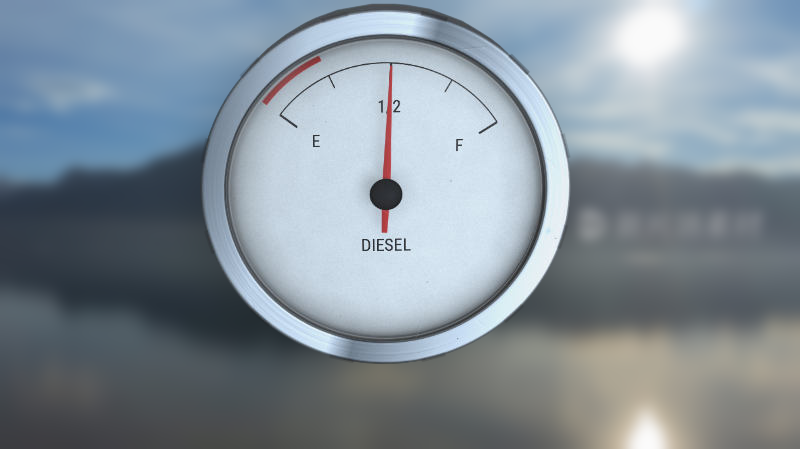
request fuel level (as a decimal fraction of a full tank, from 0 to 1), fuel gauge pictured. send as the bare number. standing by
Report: 0.5
